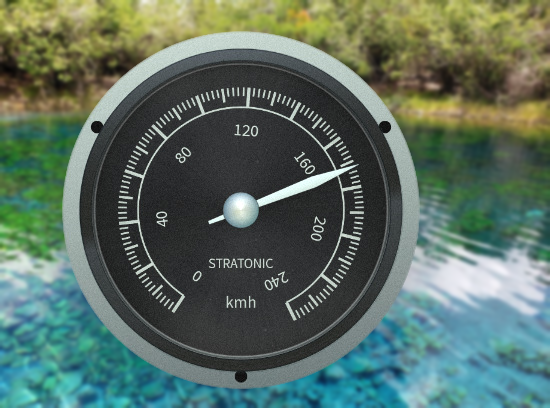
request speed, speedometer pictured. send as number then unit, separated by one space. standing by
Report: 172 km/h
